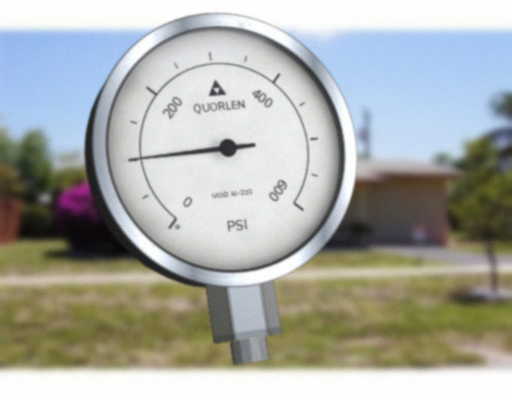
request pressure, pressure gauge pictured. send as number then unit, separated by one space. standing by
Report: 100 psi
